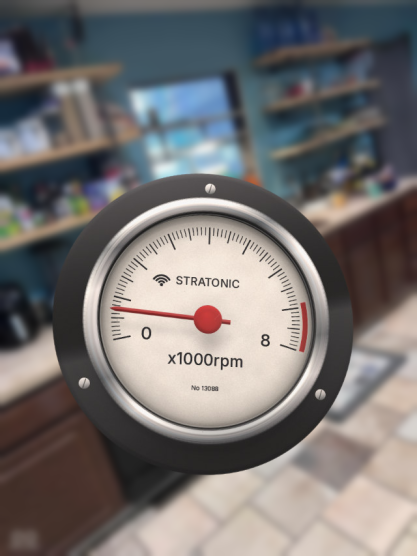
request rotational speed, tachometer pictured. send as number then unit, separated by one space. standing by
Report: 700 rpm
